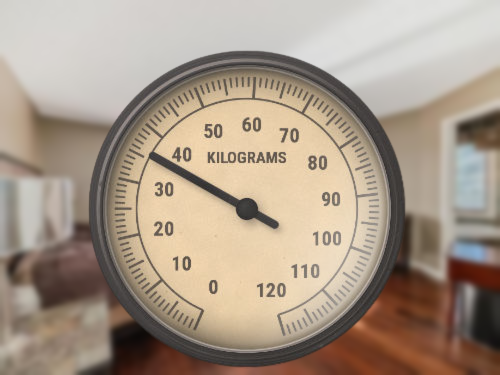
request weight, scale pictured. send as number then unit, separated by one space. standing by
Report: 36 kg
